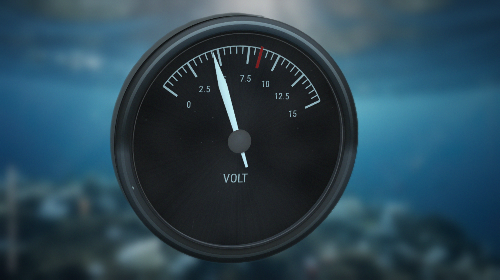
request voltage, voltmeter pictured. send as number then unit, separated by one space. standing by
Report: 4.5 V
